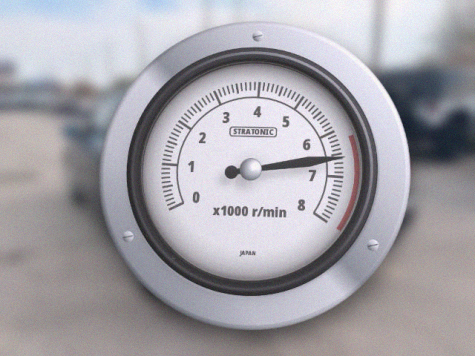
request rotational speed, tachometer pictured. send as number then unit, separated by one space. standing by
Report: 6600 rpm
